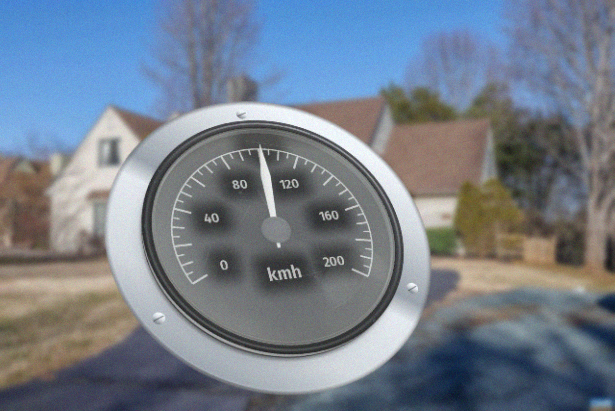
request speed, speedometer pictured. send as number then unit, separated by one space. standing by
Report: 100 km/h
